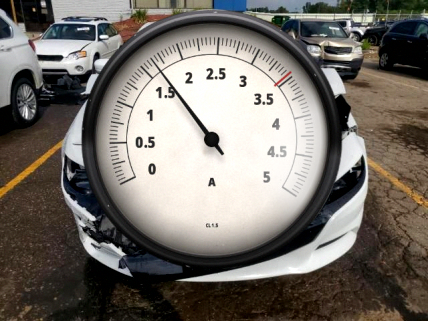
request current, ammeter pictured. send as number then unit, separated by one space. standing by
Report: 1.65 A
